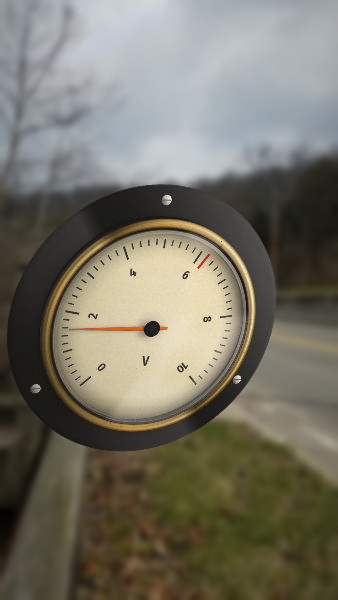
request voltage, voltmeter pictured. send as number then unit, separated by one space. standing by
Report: 1.6 V
